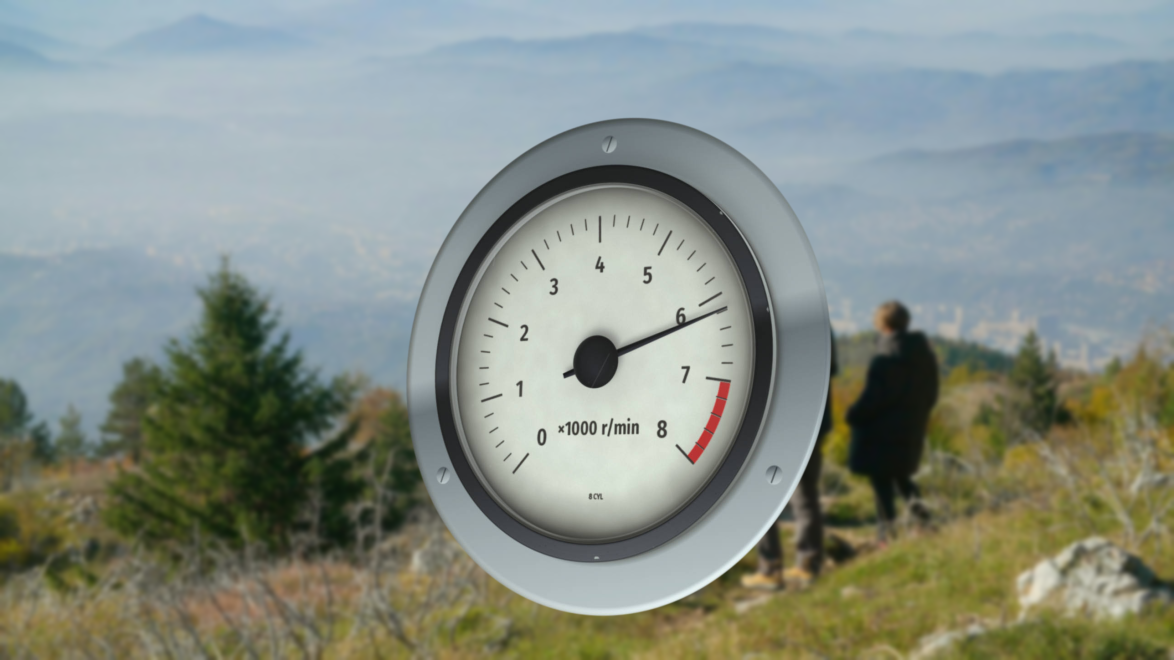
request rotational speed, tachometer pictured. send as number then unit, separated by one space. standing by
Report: 6200 rpm
